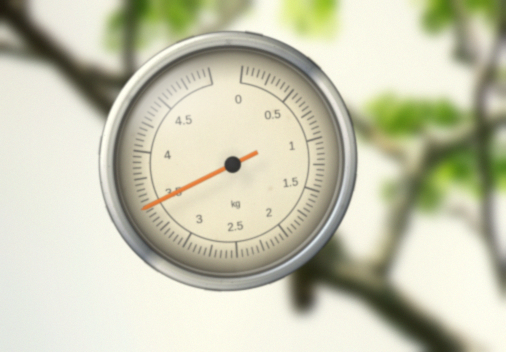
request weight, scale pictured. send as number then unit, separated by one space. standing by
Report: 3.5 kg
